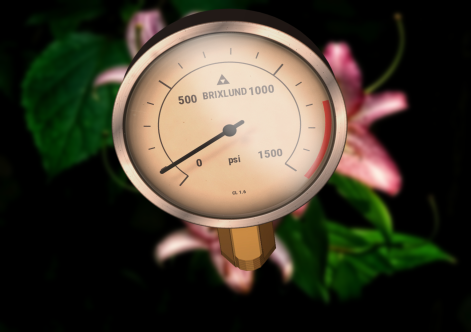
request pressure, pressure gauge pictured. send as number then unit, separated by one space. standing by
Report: 100 psi
